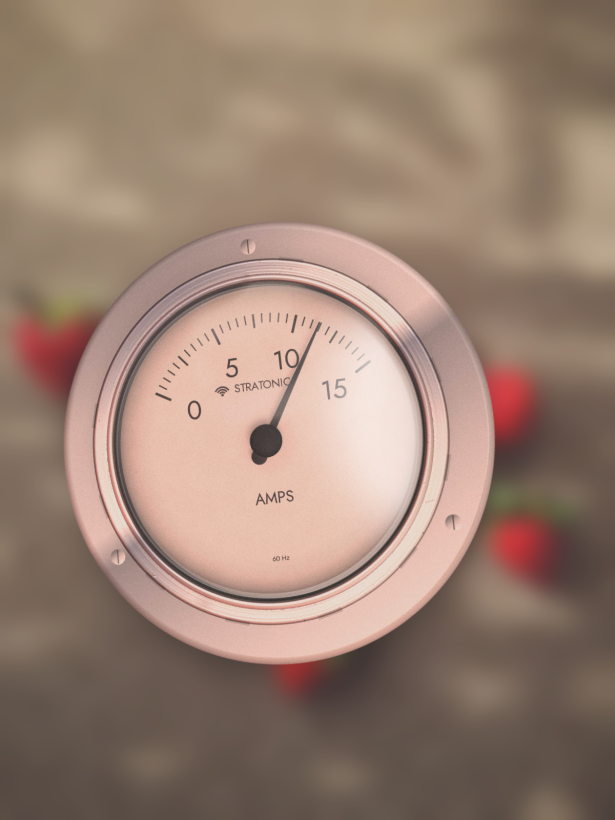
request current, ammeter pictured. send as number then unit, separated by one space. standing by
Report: 11.5 A
